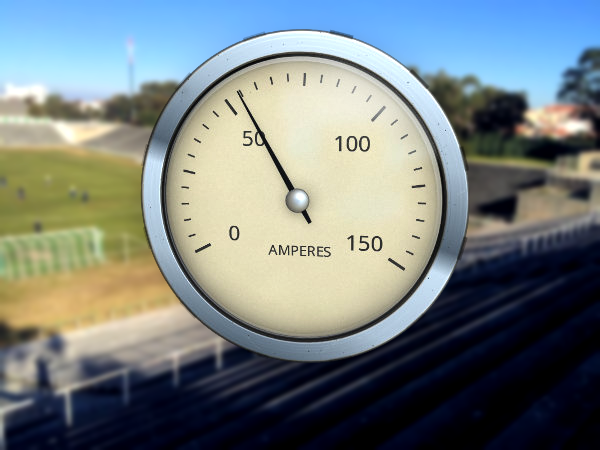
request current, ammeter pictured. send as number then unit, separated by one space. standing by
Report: 55 A
